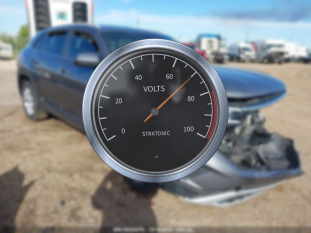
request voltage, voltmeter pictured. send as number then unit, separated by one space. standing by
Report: 70 V
